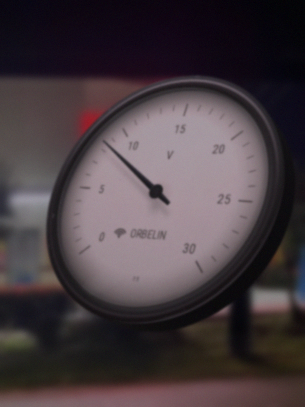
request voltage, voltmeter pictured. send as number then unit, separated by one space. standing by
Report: 8.5 V
